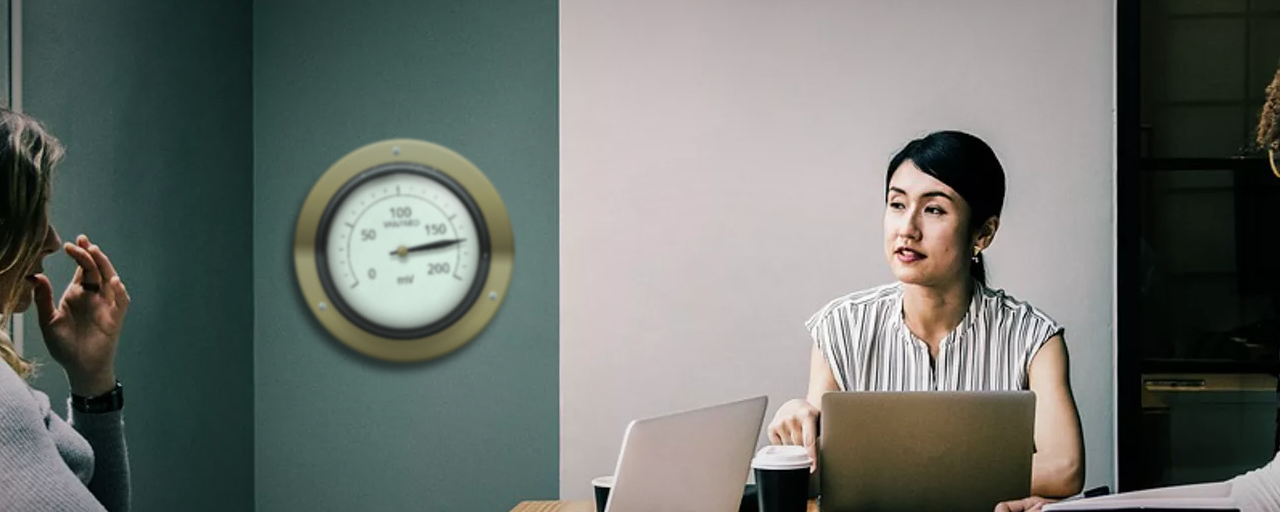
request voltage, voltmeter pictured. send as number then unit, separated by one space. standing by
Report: 170 mV
